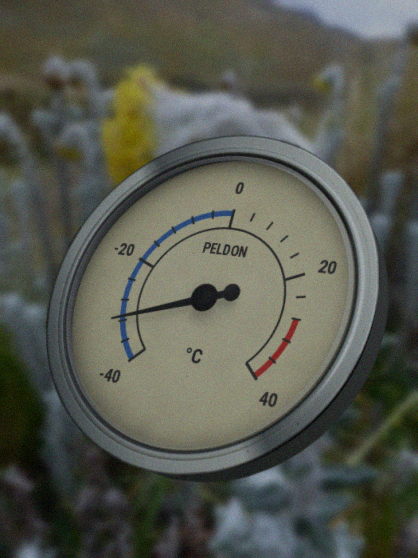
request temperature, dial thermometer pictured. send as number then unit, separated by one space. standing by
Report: -32 °C
